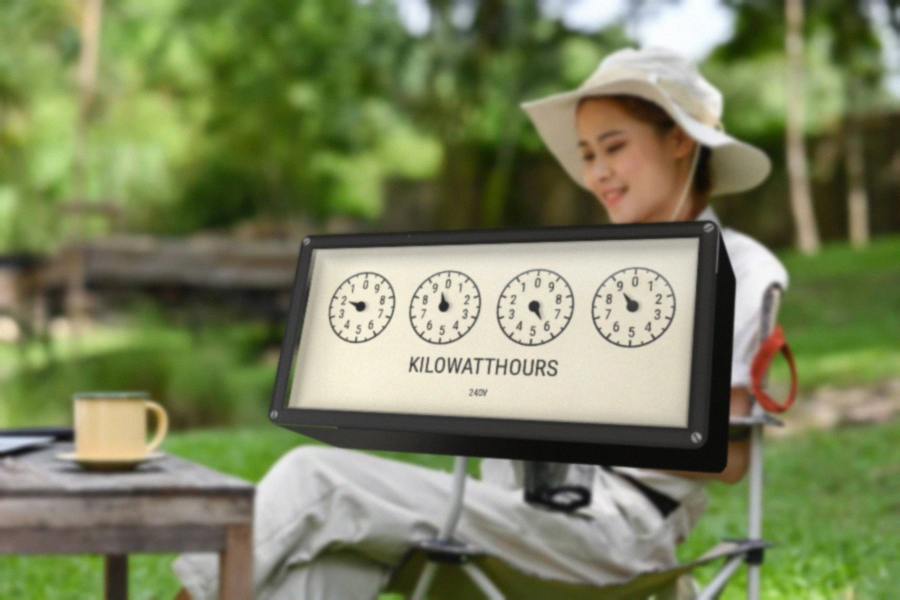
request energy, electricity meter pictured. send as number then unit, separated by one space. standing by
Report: 1959 kWh
